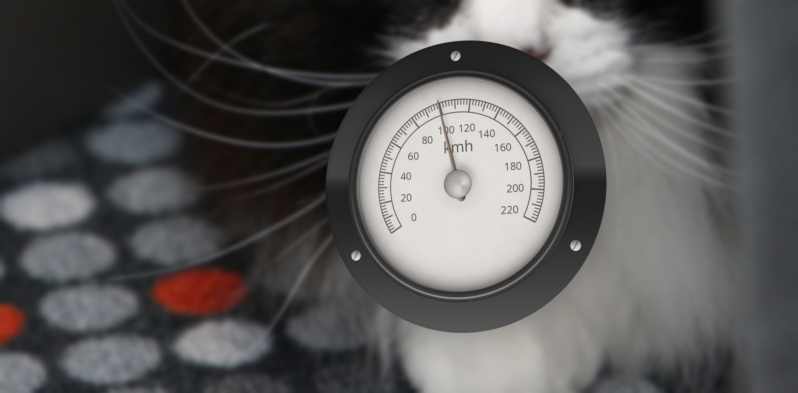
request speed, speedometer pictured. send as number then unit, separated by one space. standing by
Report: 100 km/h
